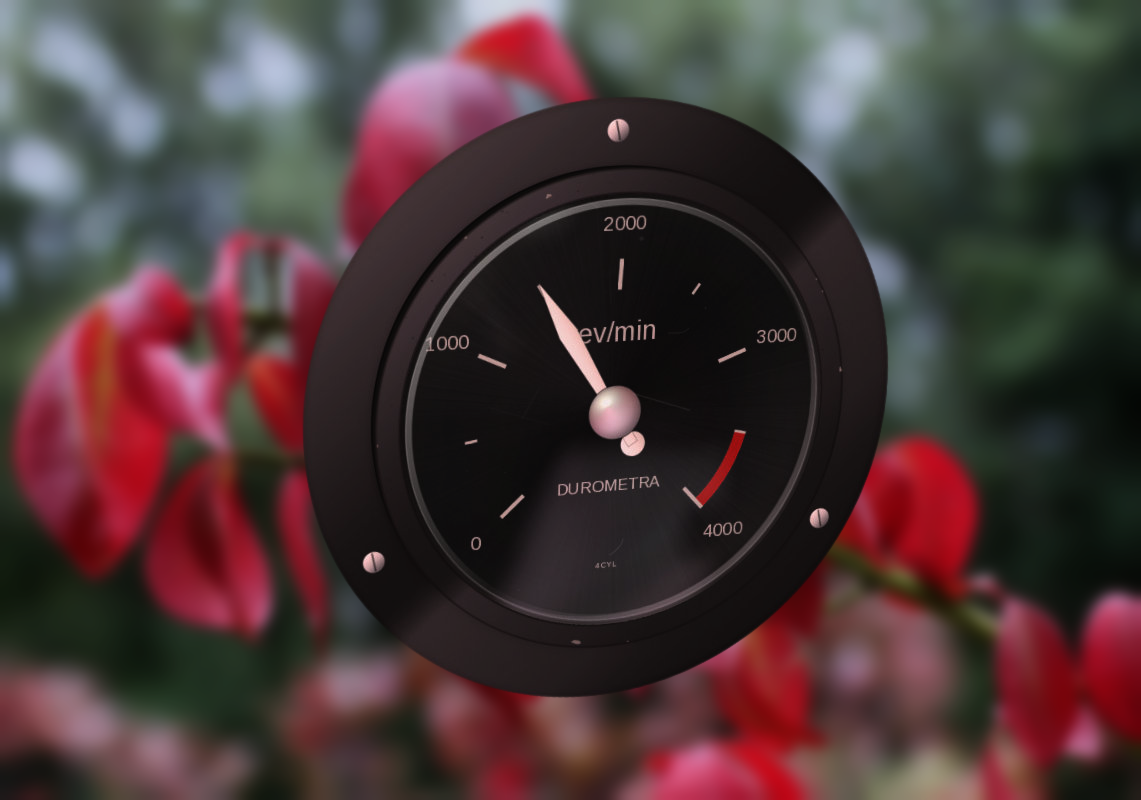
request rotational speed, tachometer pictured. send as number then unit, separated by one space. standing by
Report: 1500 rpm
